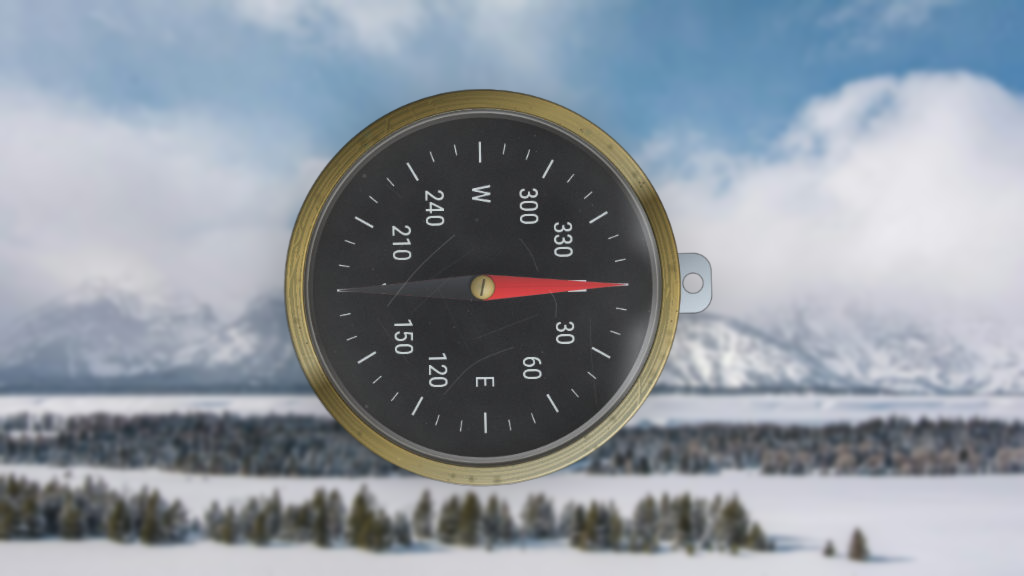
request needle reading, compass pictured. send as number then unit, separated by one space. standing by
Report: 0 °
